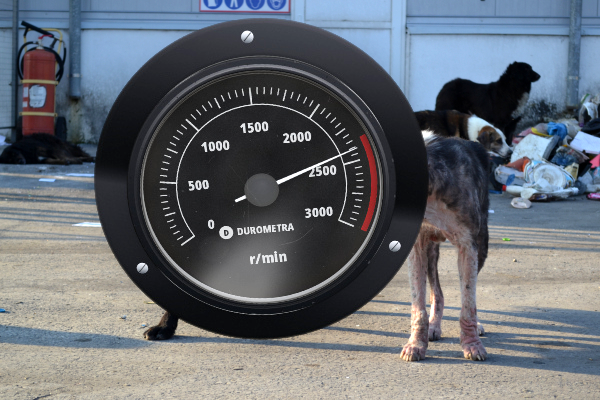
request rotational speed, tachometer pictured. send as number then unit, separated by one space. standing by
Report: 2400 rpm
